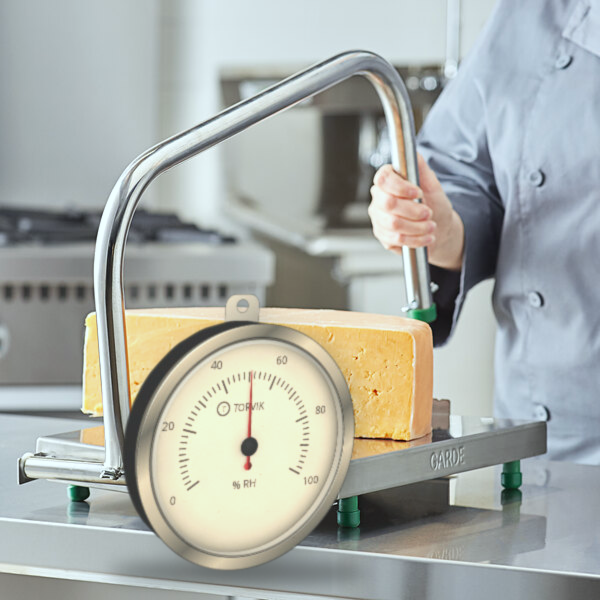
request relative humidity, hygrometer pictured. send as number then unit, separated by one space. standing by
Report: 50 %
